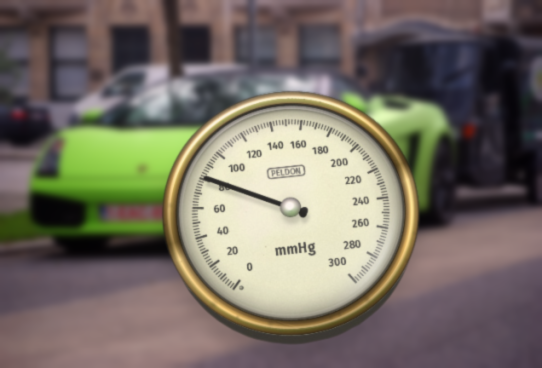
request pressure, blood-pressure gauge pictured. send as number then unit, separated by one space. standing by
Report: 80 mmHg
